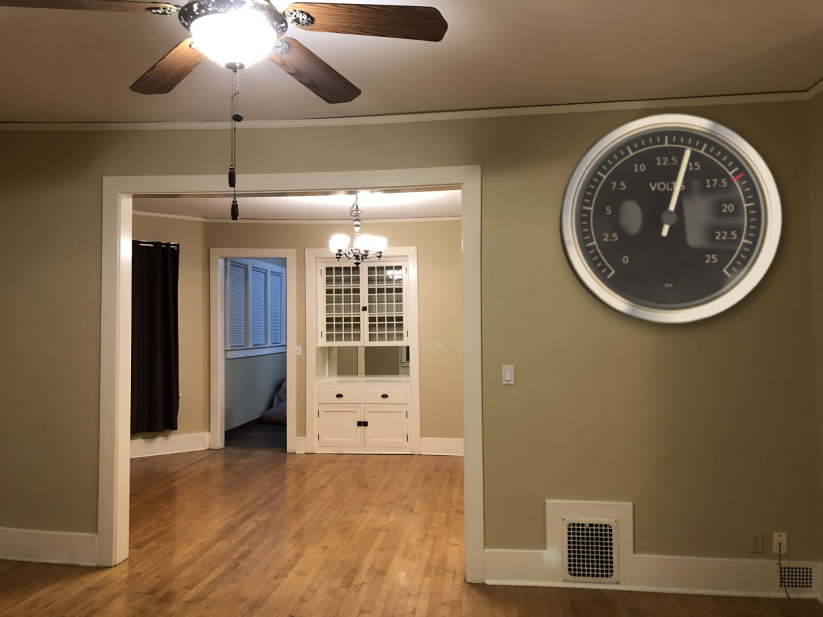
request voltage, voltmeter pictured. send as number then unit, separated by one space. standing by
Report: 14 V
